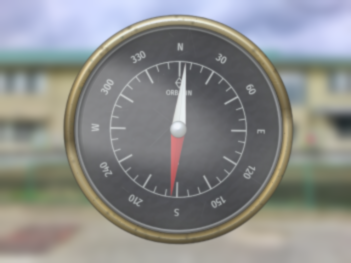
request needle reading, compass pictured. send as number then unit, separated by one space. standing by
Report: 185 °
